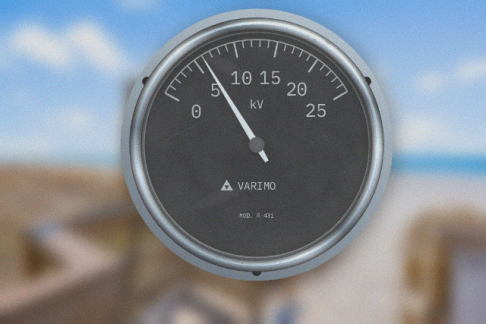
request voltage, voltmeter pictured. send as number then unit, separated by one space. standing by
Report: 6 kV
